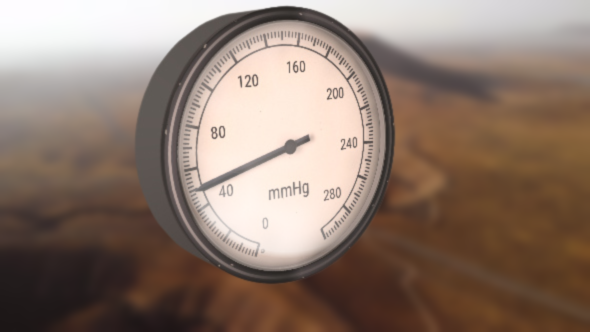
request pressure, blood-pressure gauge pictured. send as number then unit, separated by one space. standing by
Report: 50 mmHg
